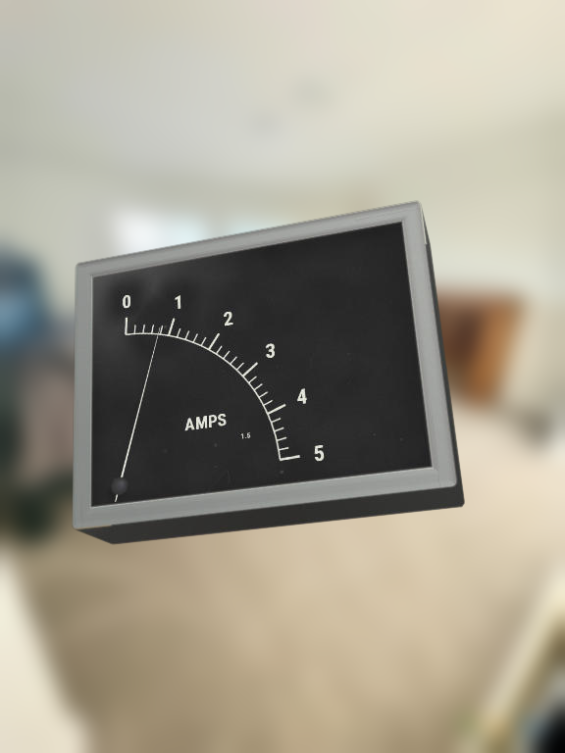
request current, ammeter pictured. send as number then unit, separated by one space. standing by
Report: 0.8 A
